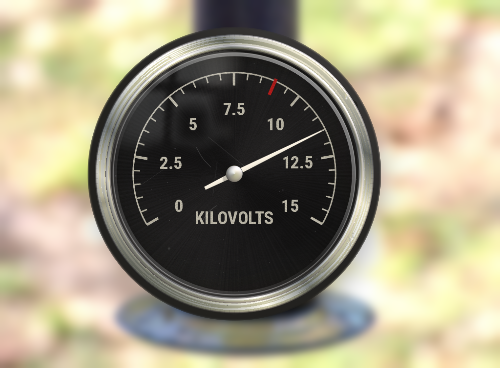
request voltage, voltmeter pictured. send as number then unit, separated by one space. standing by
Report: 11.5 kV
